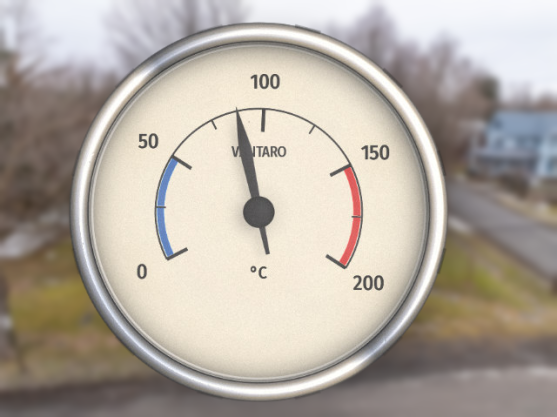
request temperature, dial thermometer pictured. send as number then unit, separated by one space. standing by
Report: 87.5 °C
